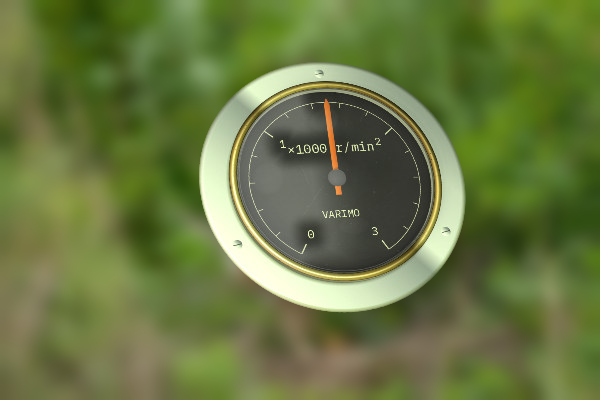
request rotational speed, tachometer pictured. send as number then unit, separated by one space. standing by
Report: 1500 rpm
